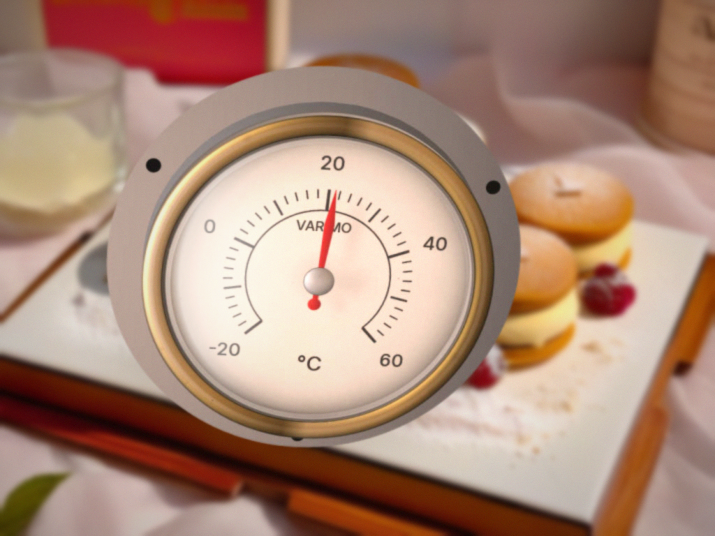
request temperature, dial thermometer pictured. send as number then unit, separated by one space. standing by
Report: 21 °C
